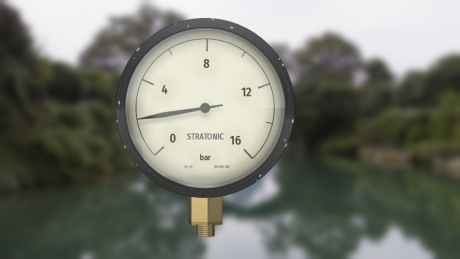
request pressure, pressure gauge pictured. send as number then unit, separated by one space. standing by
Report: 2 bar
